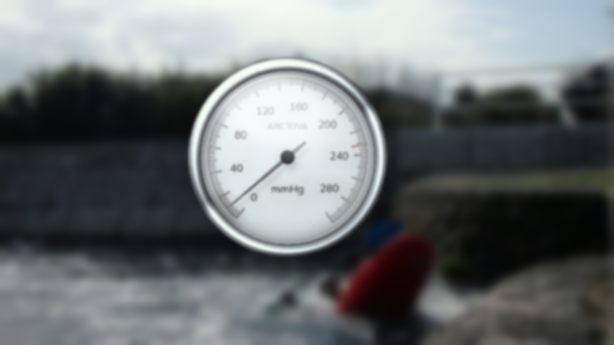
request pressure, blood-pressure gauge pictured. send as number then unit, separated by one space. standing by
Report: 10 mmHg
